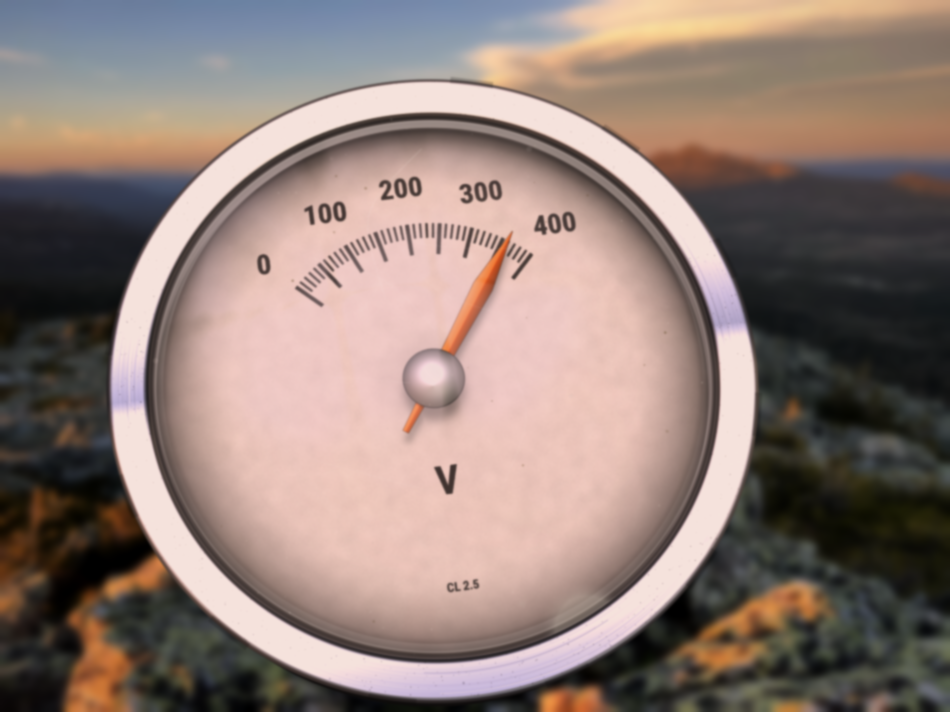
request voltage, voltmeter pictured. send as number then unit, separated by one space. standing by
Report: 360 V
